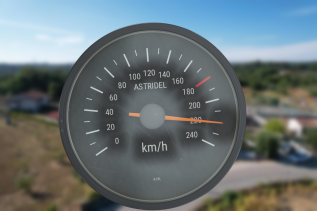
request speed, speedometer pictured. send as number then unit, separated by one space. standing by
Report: 220 km/h
